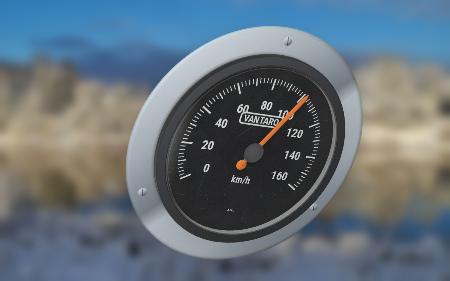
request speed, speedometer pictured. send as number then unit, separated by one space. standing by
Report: 100 km/h
